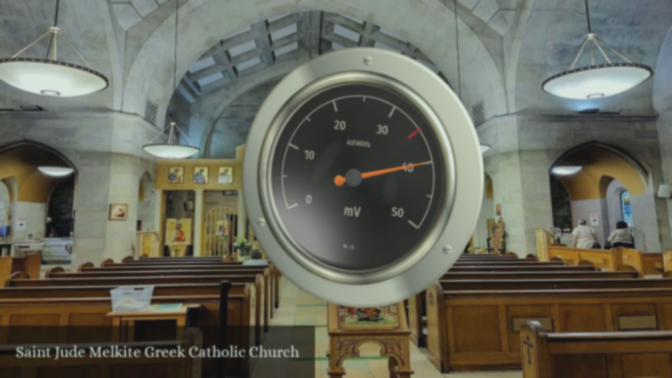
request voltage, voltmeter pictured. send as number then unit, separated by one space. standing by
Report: 40 mV
